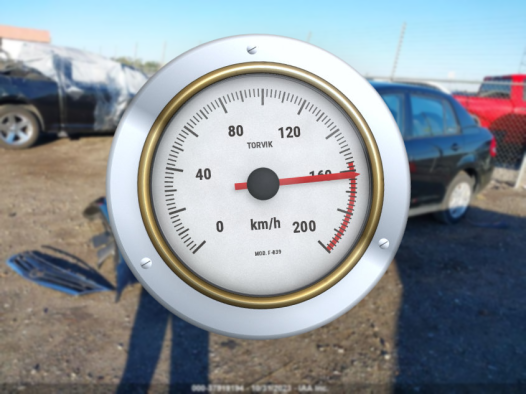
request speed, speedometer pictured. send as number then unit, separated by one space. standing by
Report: 162 km/h
